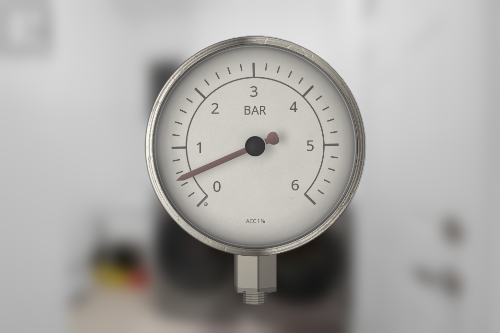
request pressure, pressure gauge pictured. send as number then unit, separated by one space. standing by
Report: 0.5 bar
